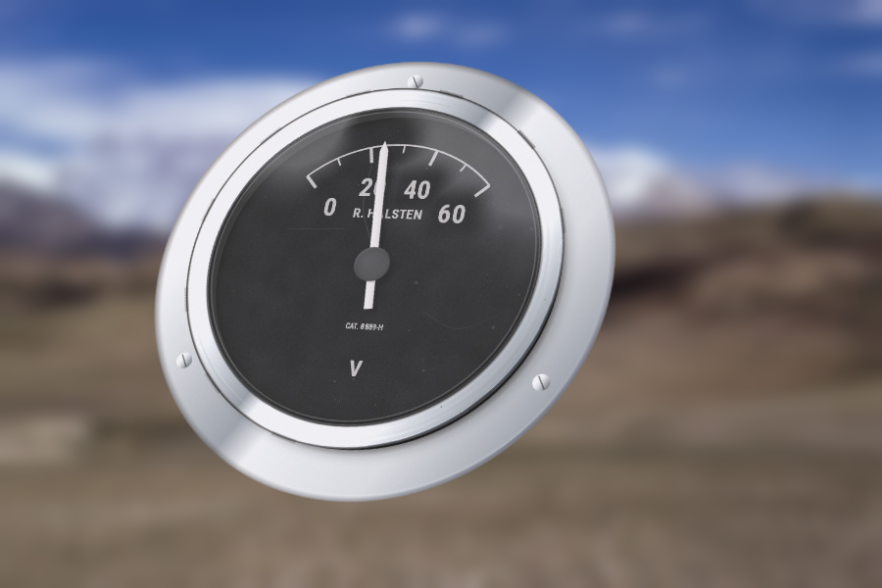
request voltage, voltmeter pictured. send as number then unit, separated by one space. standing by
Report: 25 V
